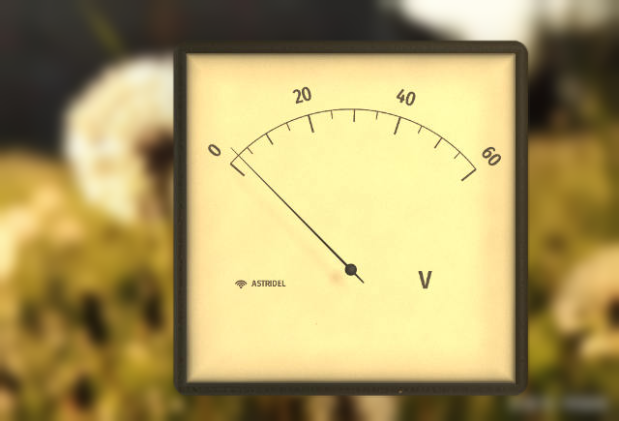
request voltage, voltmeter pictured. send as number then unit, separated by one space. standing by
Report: 2.5 V
